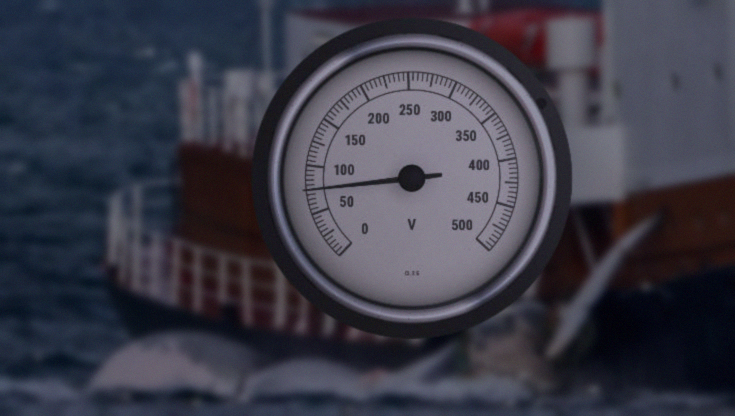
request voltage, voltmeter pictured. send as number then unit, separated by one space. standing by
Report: 75 V
